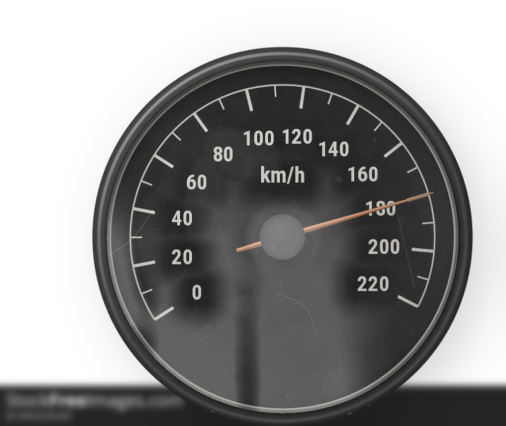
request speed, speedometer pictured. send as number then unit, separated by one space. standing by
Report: 180 km/h
